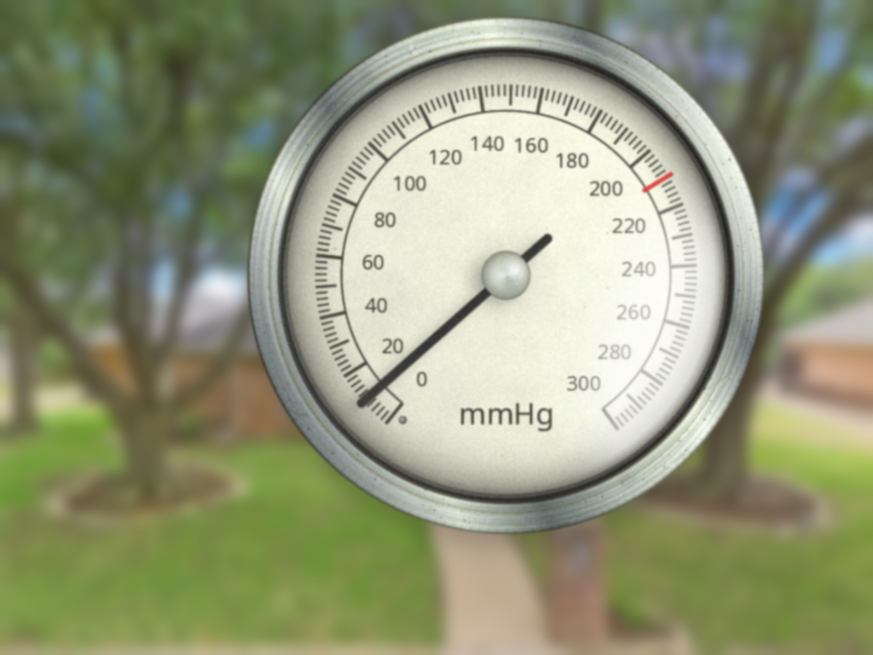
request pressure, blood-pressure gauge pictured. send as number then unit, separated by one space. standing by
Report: 10 mmHg
